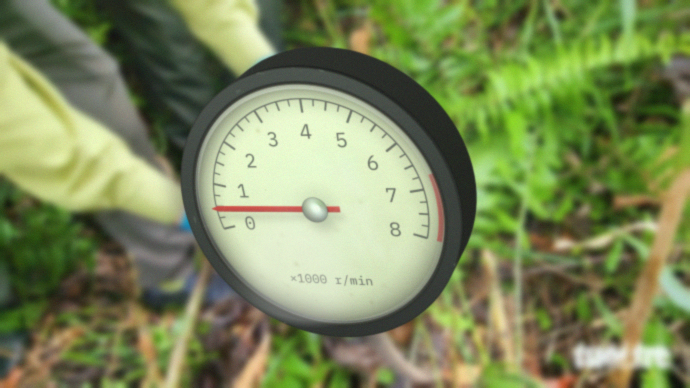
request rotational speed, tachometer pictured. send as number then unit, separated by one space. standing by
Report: 500 rpm
